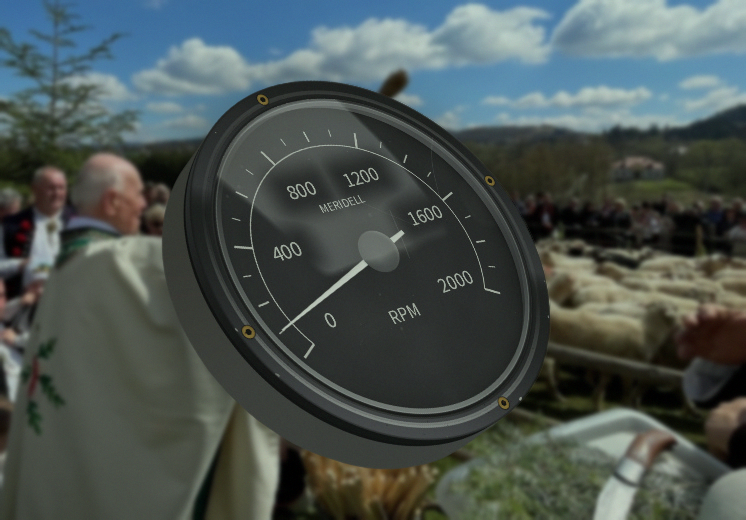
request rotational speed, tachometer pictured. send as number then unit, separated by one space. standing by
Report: 100 rpm
